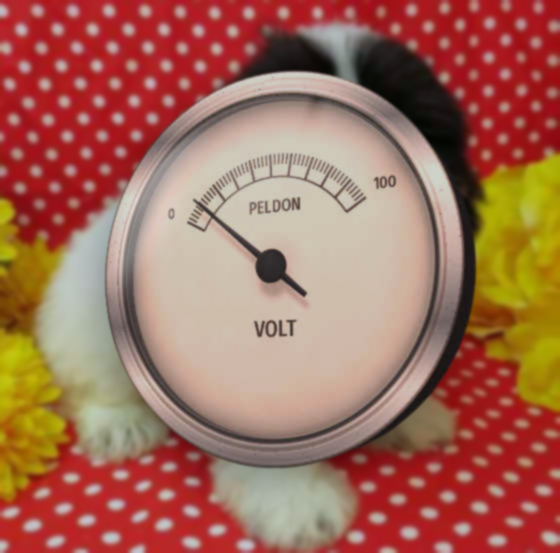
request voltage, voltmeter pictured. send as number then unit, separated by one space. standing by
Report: 10 V
